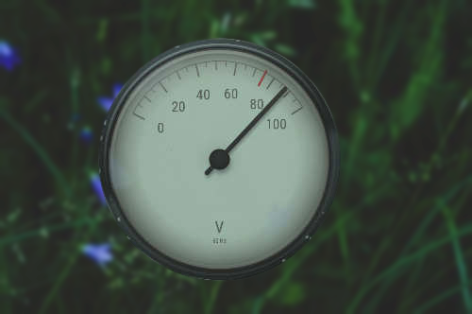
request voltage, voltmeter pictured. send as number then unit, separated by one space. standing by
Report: 87.5 V
